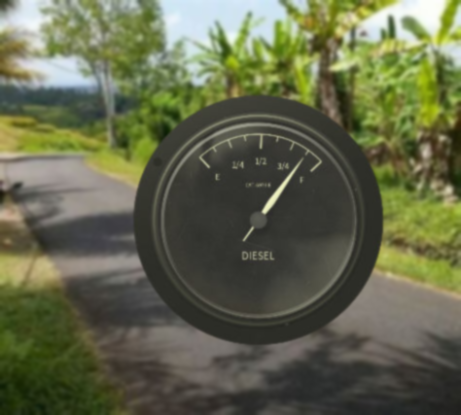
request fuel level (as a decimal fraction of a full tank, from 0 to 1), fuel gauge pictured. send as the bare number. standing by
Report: 0.875
